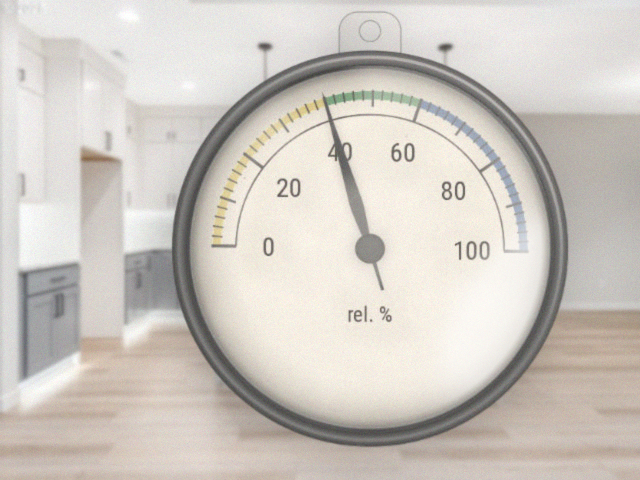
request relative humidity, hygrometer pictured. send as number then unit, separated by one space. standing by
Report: 40 %
